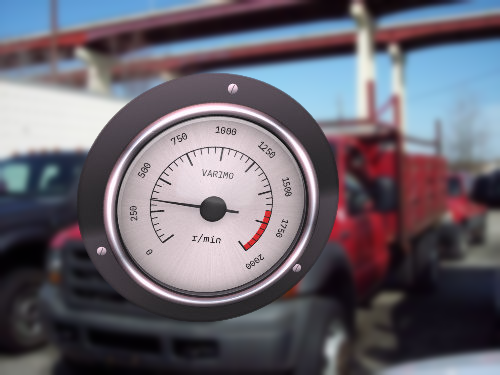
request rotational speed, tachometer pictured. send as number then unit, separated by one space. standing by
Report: 350 rpm
